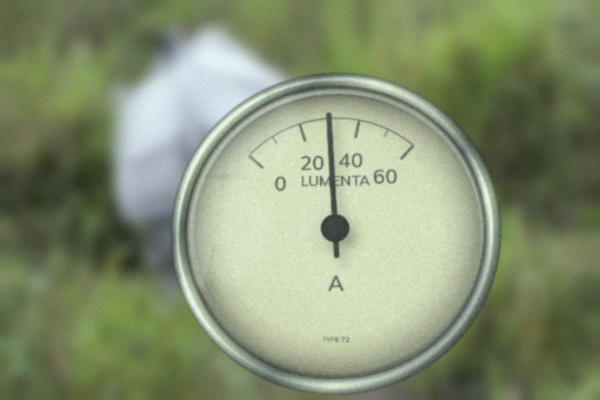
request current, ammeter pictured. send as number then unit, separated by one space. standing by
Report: 30 A
